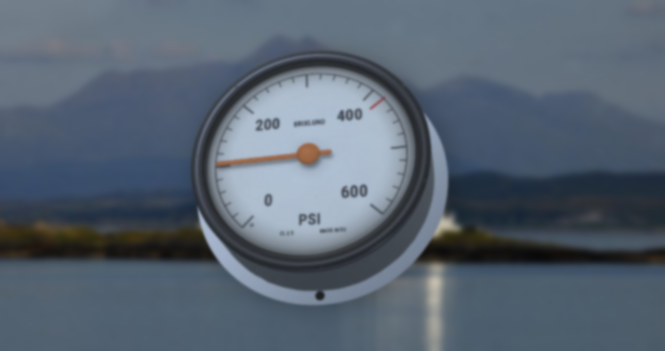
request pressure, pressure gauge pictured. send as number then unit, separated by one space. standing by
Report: 100 psi
